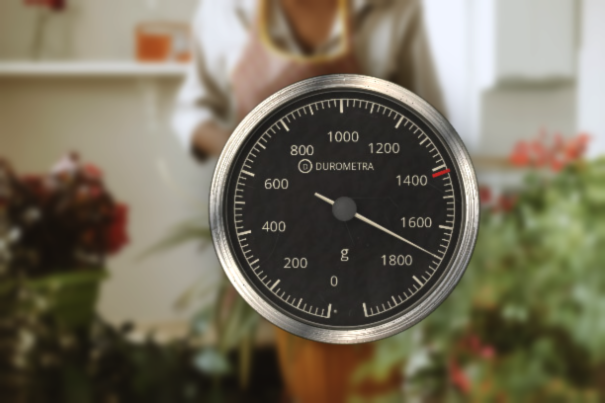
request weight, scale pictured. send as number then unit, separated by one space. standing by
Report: 1700 g
